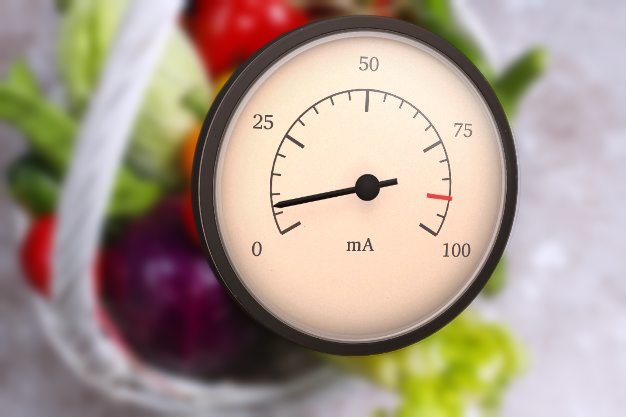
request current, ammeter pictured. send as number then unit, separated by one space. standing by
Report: 7.5 mA
